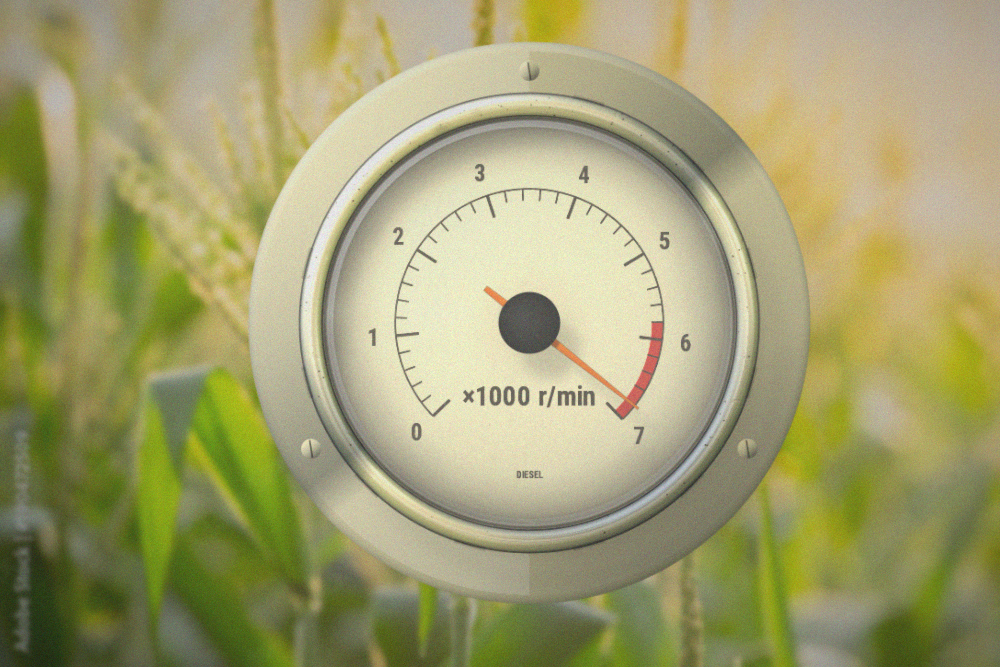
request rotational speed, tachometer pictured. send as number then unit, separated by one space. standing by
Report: 6800 rpm
